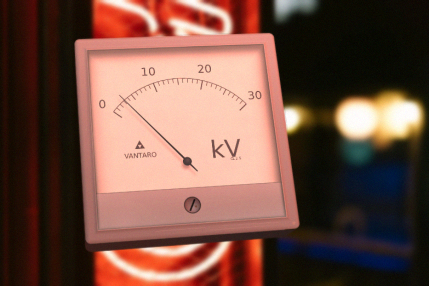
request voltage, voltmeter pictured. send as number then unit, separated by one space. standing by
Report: 3 kV
